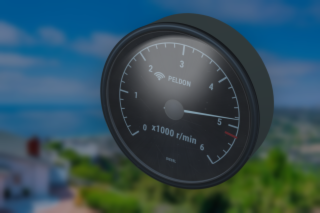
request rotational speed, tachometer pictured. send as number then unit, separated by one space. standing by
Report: 4800 rpm
